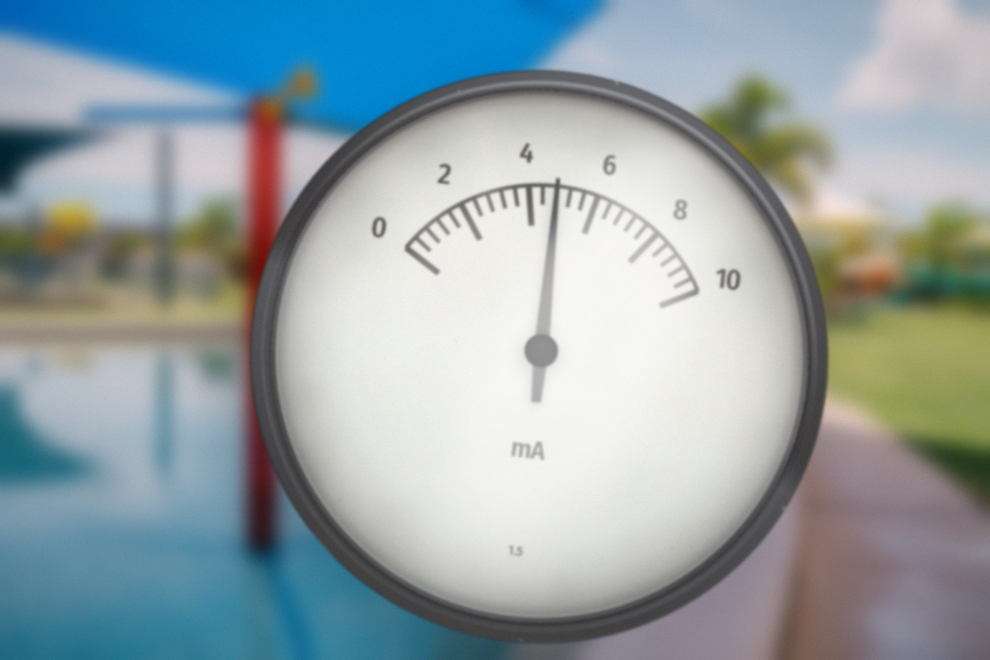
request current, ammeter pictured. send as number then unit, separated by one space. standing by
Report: 4.8 mA
